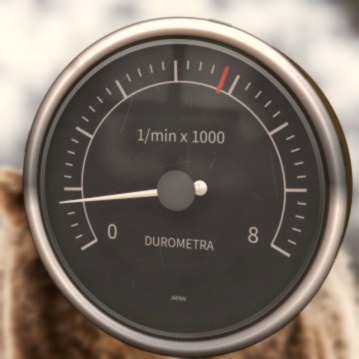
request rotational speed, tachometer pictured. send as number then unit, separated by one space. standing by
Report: 800 rpm
